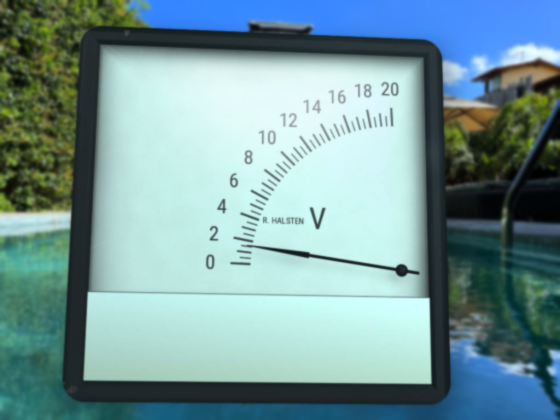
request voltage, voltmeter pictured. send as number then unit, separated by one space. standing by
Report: 1.5 V
